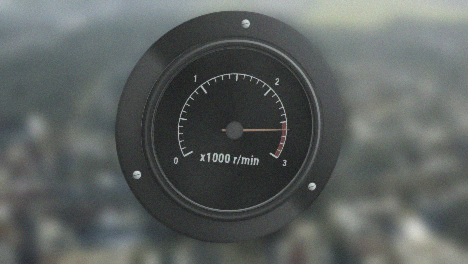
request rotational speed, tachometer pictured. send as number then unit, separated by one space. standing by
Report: 2600 rpm
